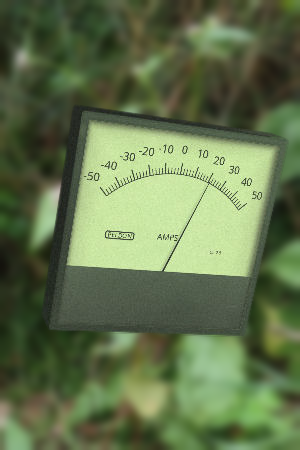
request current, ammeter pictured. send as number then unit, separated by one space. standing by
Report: 20 A
